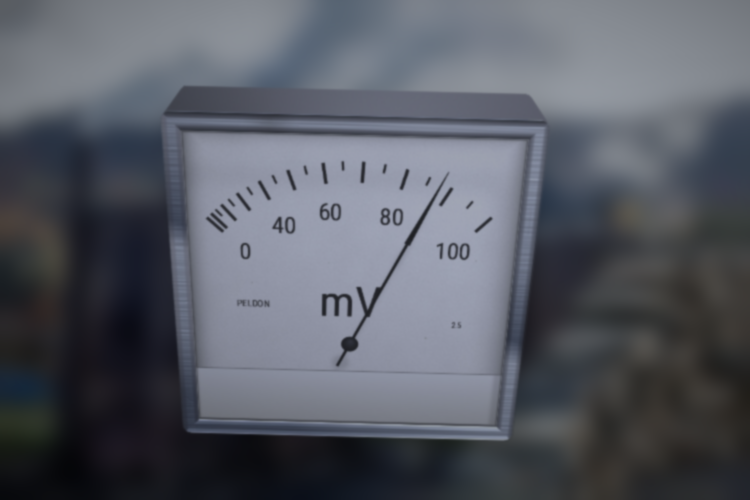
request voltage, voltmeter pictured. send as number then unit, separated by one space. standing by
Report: 87.5 mV
